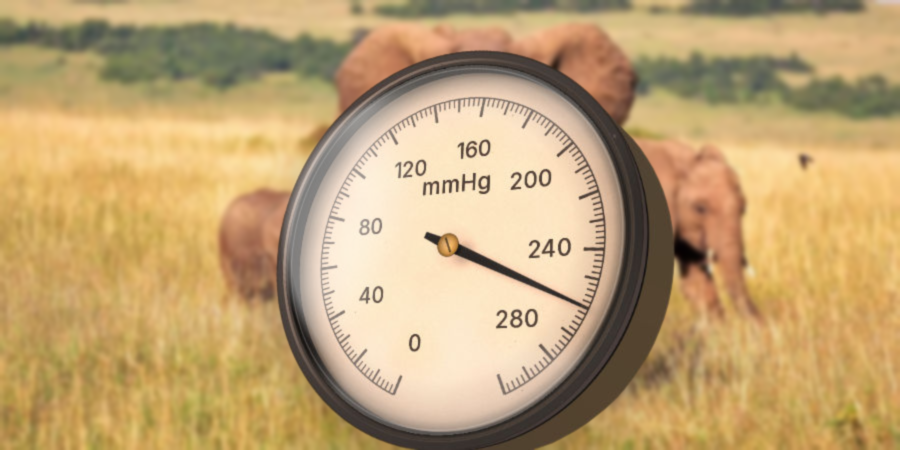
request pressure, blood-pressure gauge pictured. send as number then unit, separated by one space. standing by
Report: 260 mmHg
